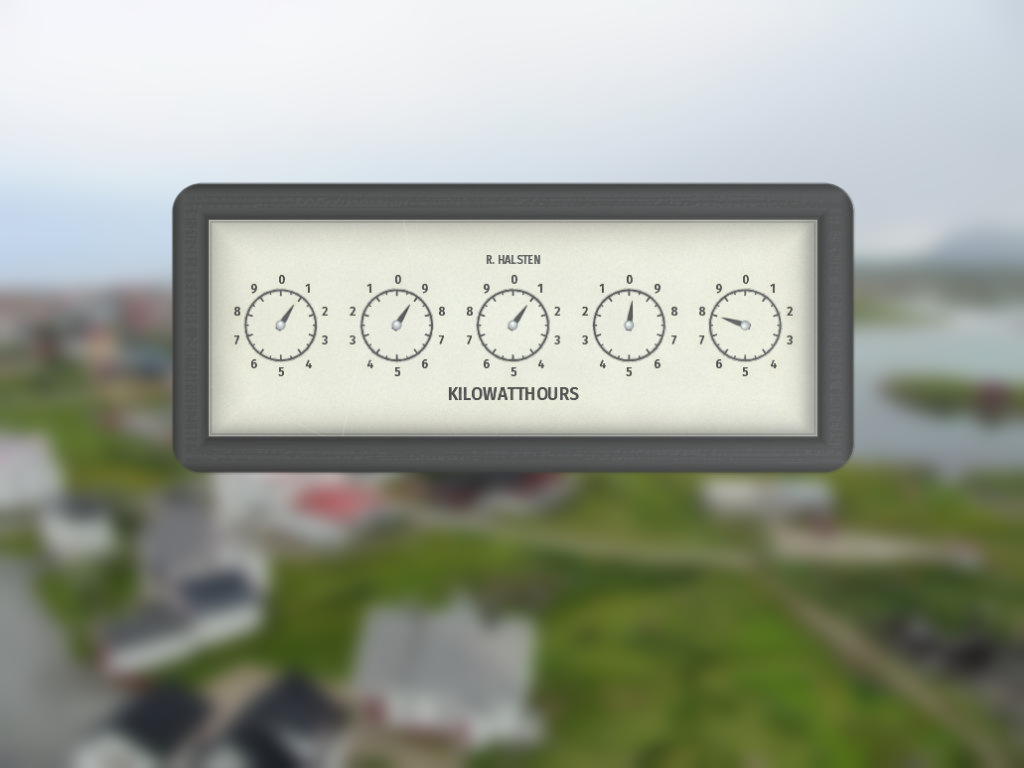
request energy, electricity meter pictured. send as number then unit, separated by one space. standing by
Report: 9098 kWh
